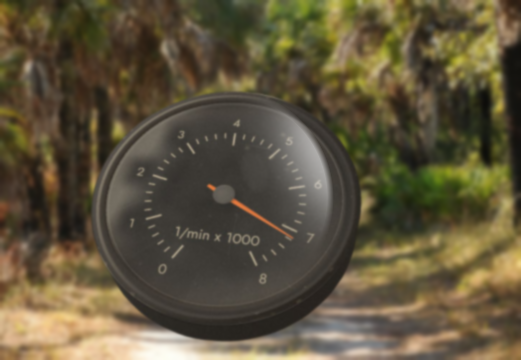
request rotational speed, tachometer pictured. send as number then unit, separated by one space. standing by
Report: 7200 rpm
